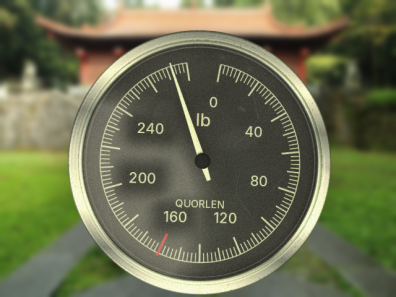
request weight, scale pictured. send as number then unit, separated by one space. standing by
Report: 272 lb
